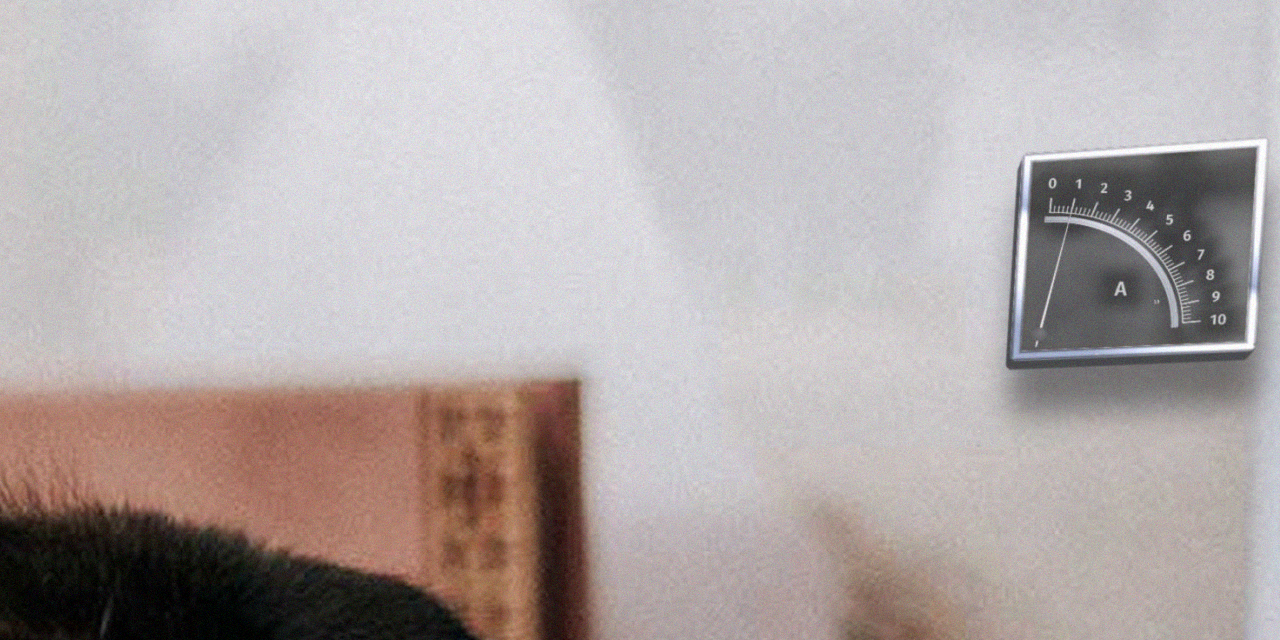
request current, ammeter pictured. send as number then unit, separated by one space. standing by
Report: 1 A
